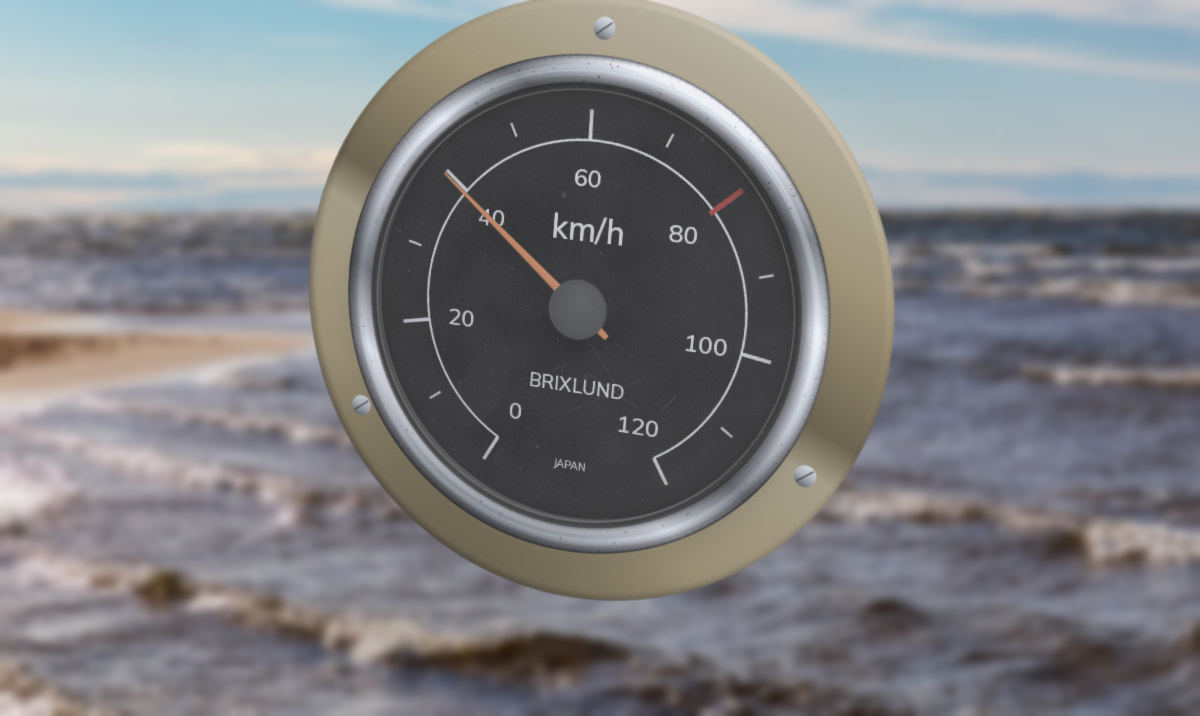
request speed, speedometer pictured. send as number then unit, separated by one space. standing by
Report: 40 km/h
